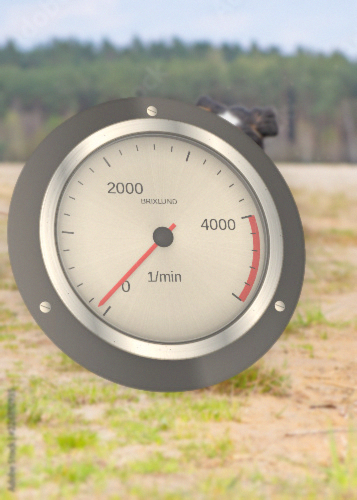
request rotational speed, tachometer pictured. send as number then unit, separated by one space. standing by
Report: 100 rpm
